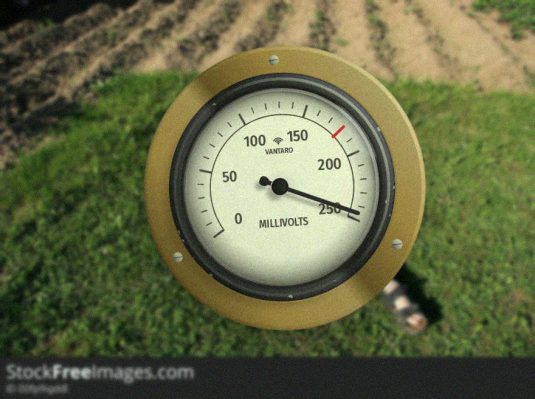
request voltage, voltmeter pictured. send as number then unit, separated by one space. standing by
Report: 245 mV
